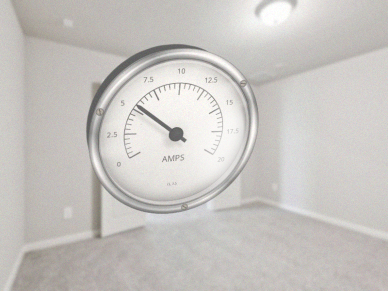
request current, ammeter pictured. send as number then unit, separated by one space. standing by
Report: 5.5 A
